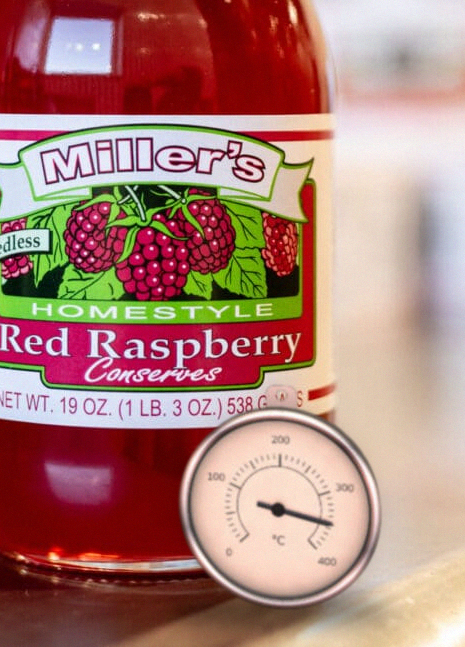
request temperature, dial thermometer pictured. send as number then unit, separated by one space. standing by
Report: 350 °C
